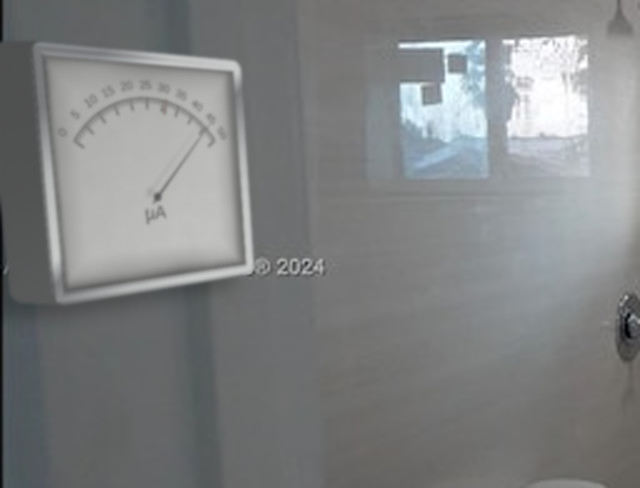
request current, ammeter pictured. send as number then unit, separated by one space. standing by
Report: 45 µA
